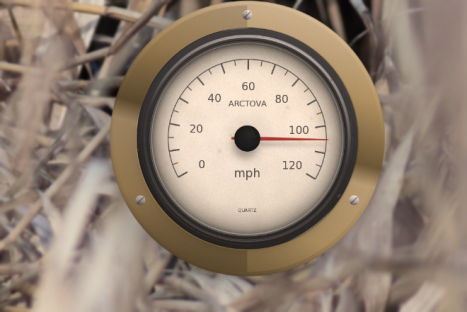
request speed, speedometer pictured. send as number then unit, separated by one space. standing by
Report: 105 mph
